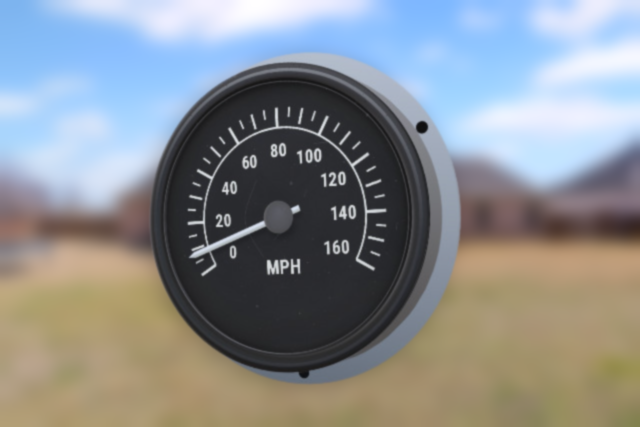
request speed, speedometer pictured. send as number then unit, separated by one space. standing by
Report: 7.5 mph
